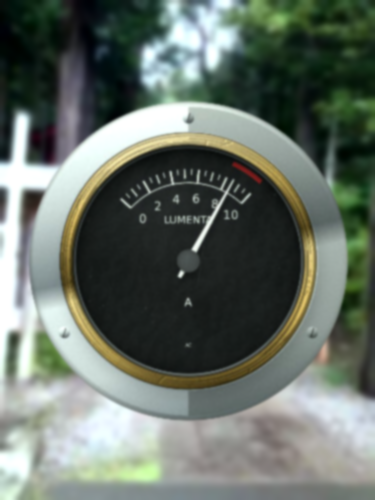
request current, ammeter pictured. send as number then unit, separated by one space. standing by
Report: 8.5 A
